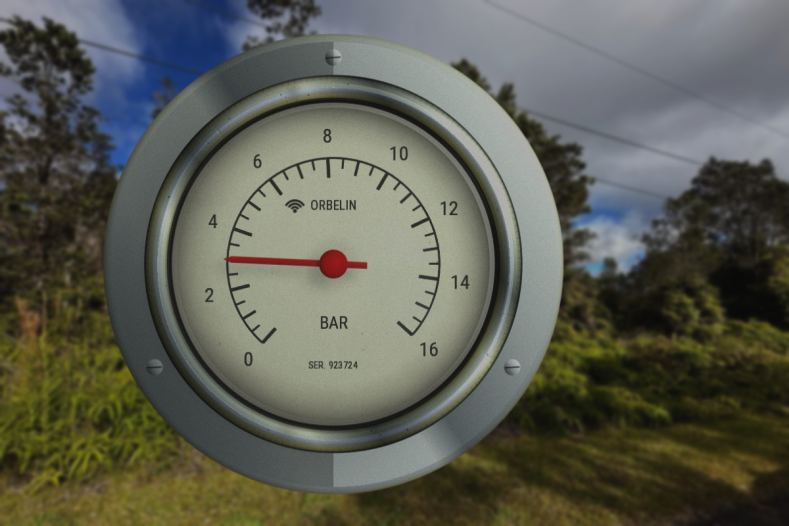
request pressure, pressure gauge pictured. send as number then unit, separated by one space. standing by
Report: 3 bar
